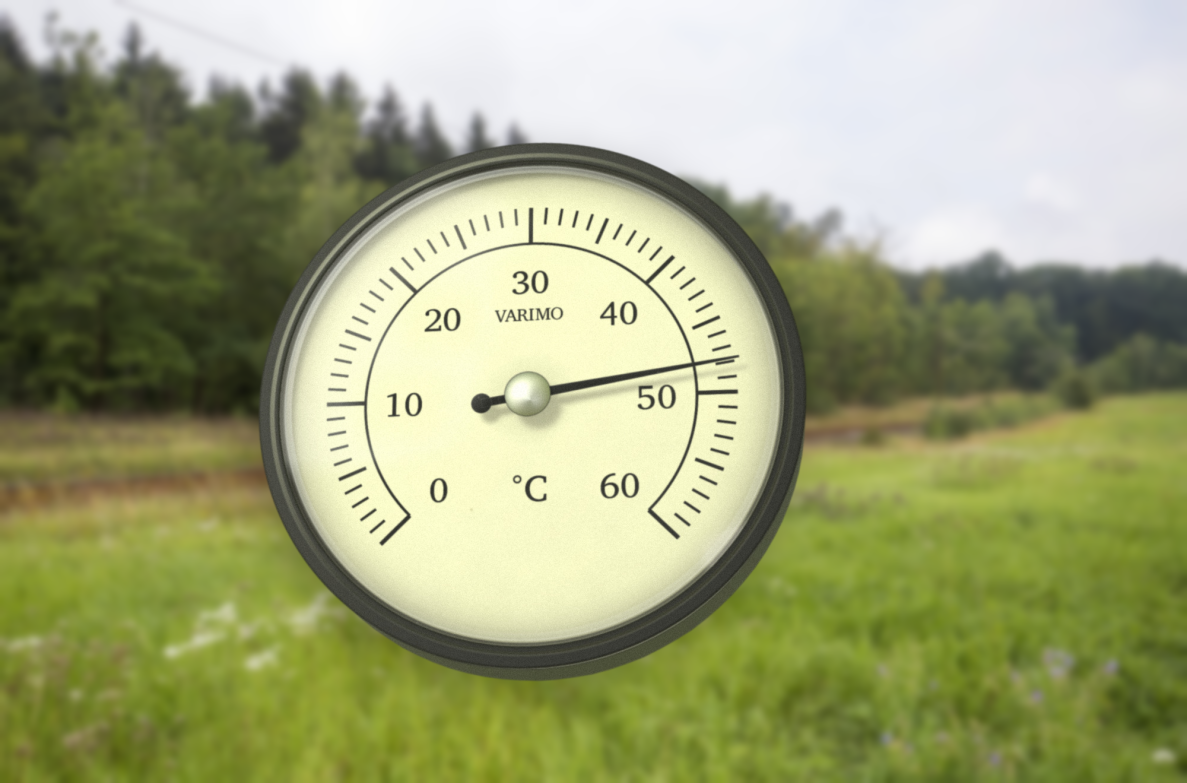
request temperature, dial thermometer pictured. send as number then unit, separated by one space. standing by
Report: 48 °C
